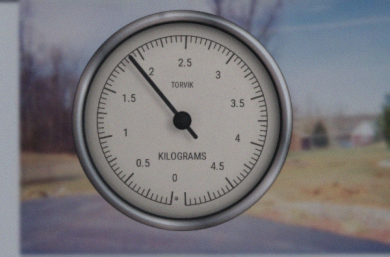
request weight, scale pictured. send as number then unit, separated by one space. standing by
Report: 1.9 kg
